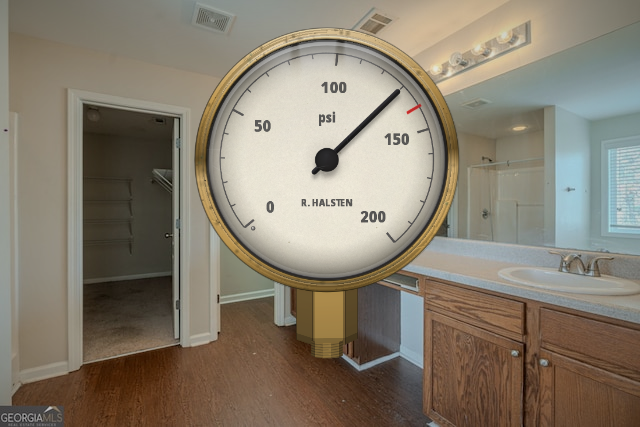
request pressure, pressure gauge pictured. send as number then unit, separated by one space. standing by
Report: 130 psi
